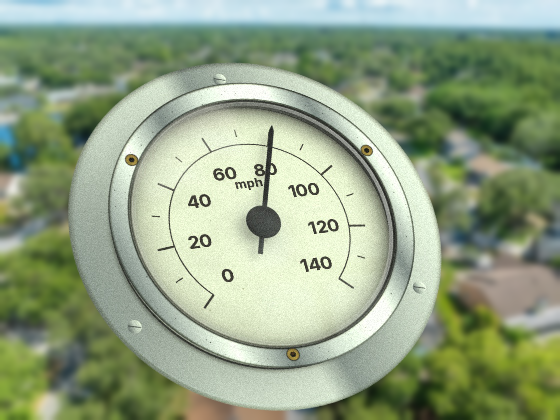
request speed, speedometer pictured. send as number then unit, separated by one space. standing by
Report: 80 mph
